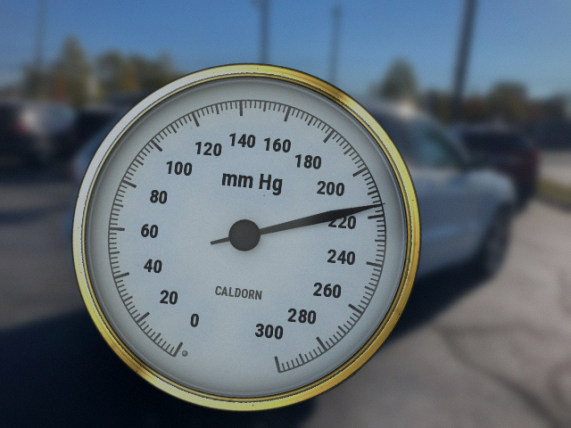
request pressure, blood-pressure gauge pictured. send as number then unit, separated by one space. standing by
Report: 216 mmHg
